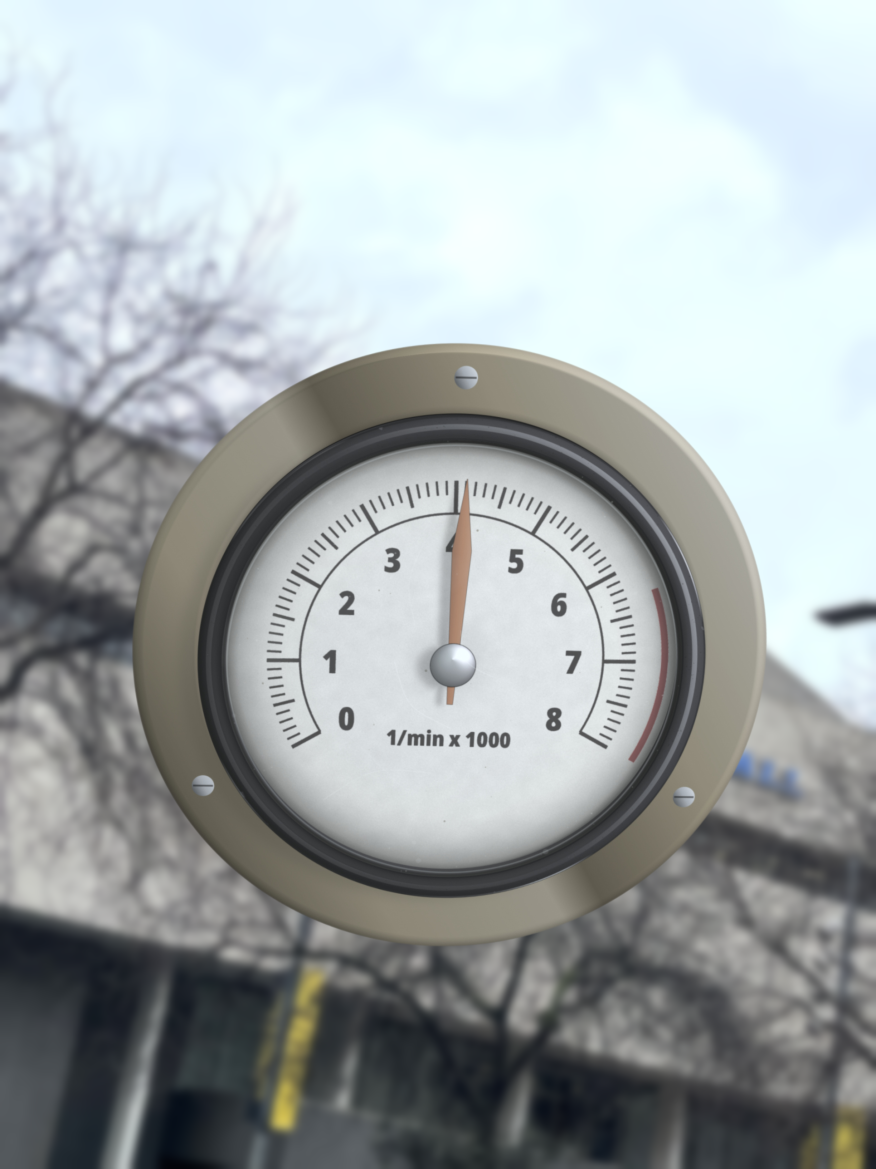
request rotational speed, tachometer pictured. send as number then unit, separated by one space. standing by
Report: 4100 rpm
